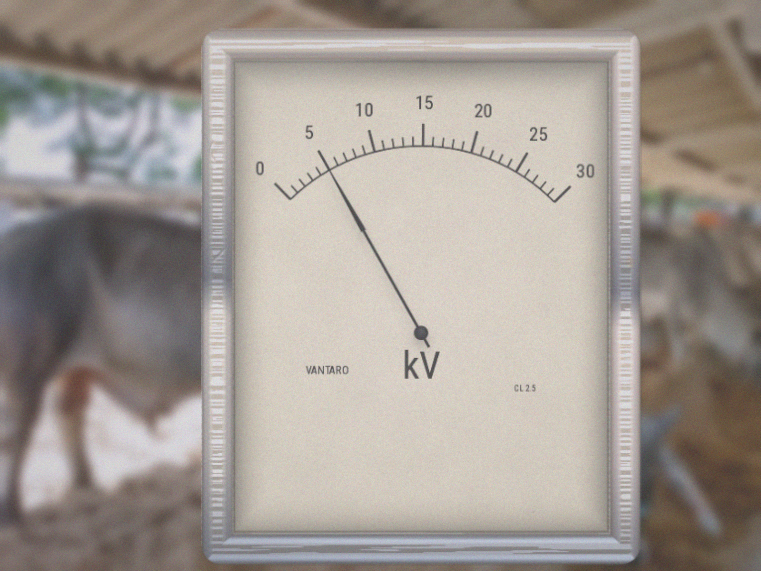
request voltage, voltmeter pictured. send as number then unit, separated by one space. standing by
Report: 5 kV
